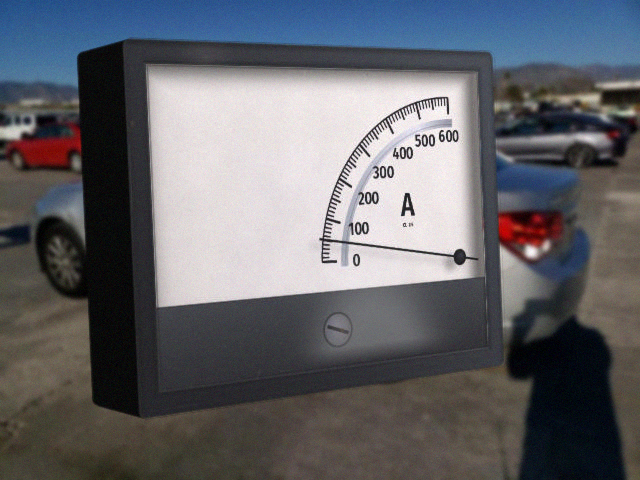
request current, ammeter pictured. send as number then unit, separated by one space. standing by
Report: 50 A
